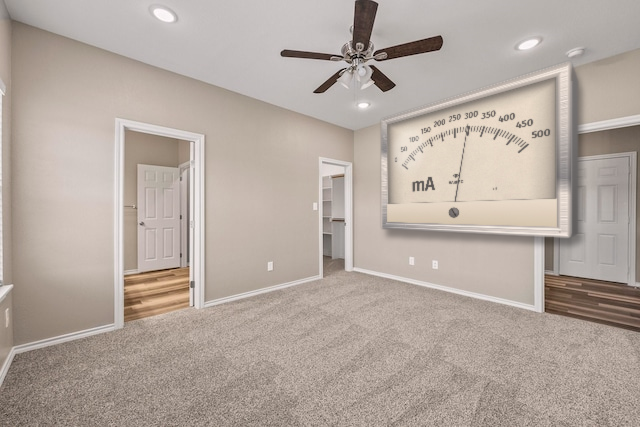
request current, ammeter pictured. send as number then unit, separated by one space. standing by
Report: 300 mA
